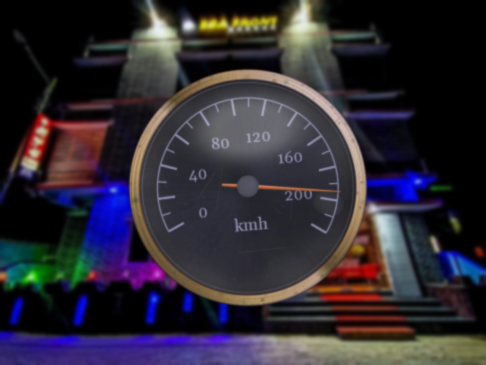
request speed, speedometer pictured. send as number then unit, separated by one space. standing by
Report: 195 km/h
